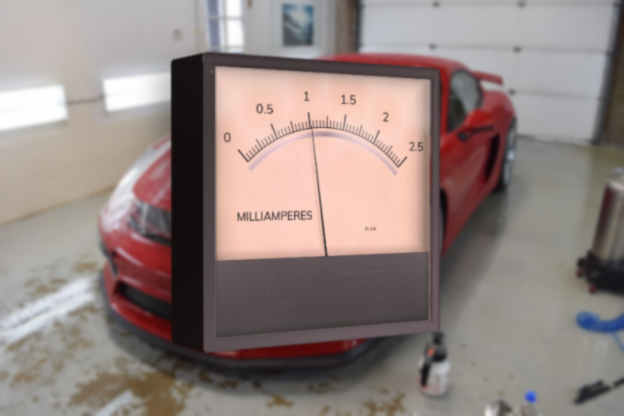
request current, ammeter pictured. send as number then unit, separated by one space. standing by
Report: 1 mA
